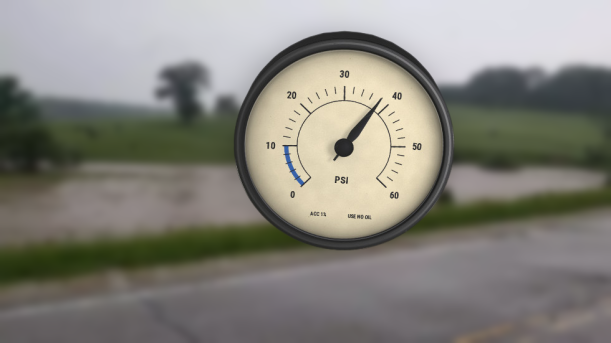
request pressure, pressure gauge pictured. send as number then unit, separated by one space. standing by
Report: 38 psi
